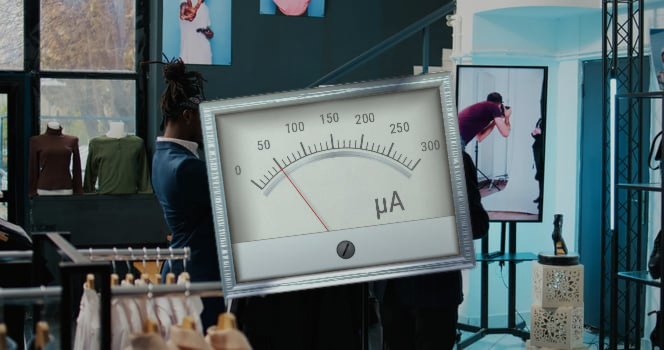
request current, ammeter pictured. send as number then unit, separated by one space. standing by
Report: 50 µA
